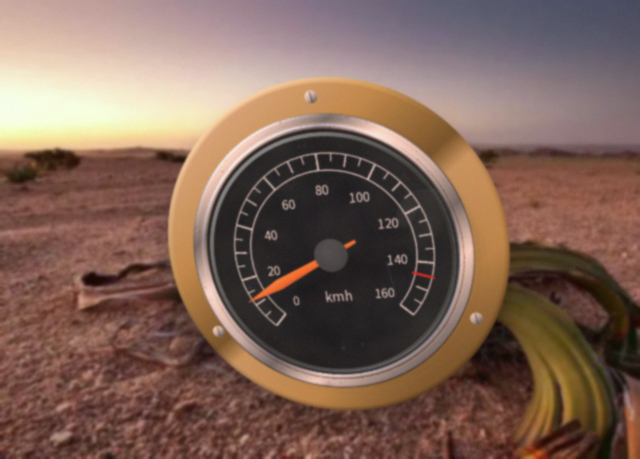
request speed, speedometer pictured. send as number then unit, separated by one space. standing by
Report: 12.5 km/h
